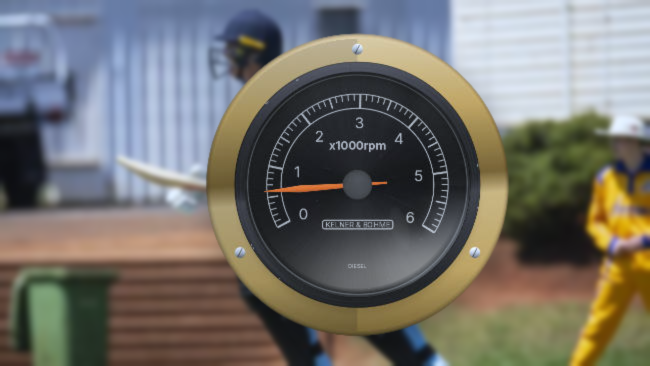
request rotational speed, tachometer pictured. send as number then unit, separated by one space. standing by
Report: 600 rpm
